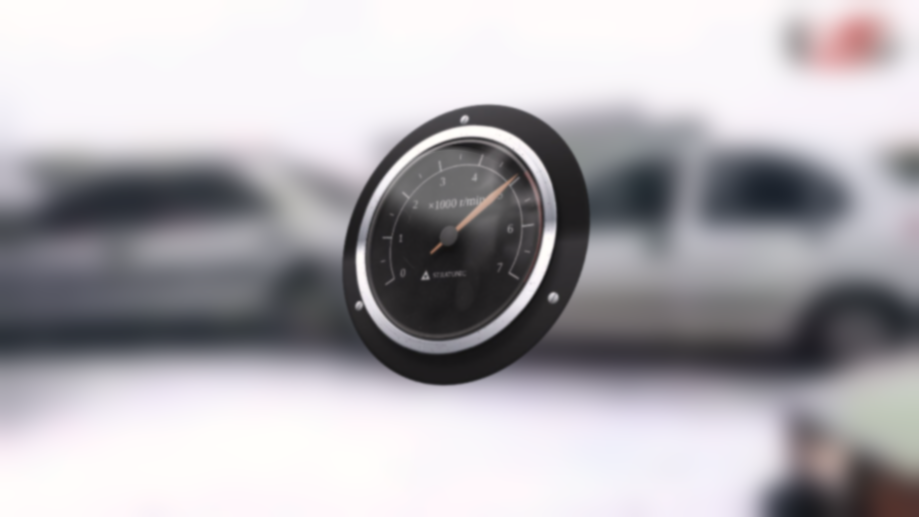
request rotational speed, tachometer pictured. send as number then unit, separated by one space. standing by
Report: 5000 rpm
